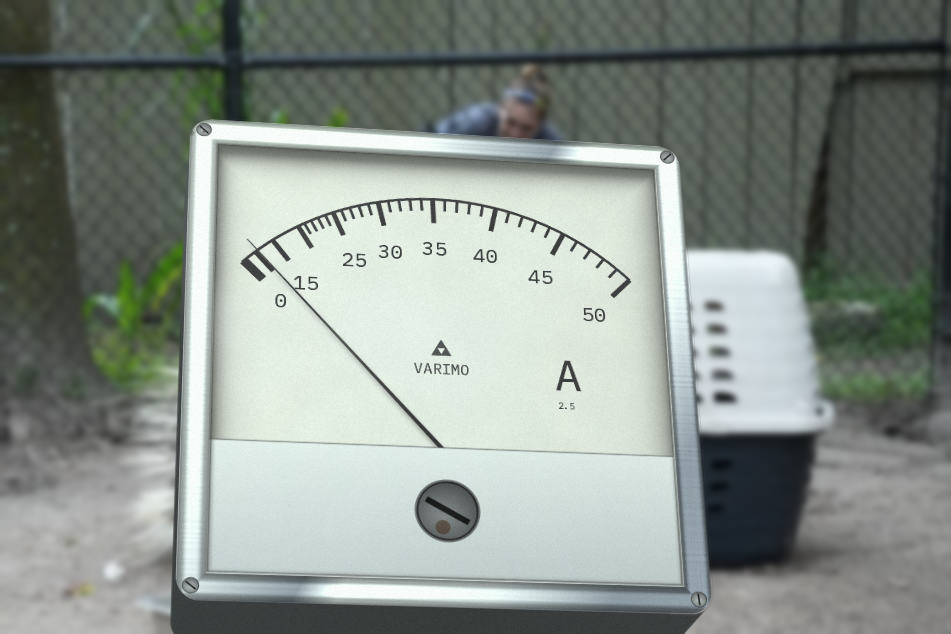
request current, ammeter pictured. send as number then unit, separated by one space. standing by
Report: 10 A
